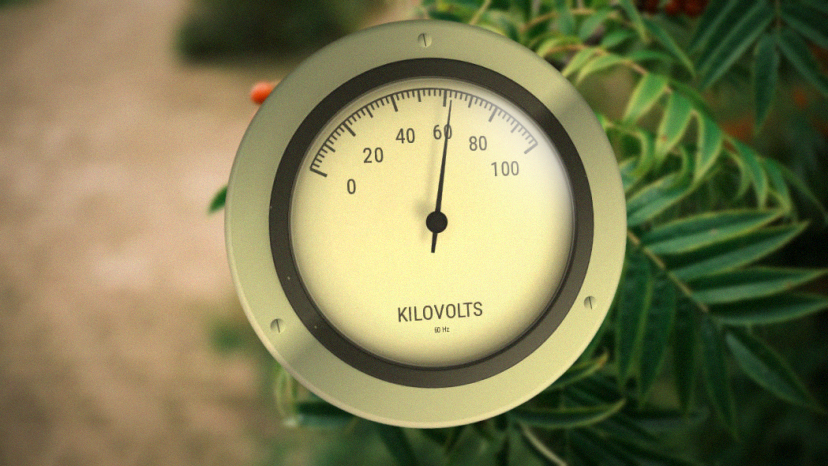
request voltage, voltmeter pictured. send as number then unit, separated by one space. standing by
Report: 62 kV
